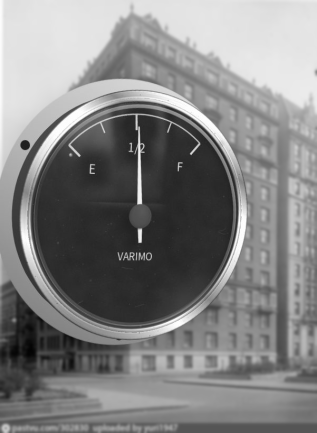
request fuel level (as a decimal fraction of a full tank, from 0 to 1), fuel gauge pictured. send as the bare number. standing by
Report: 0.5
